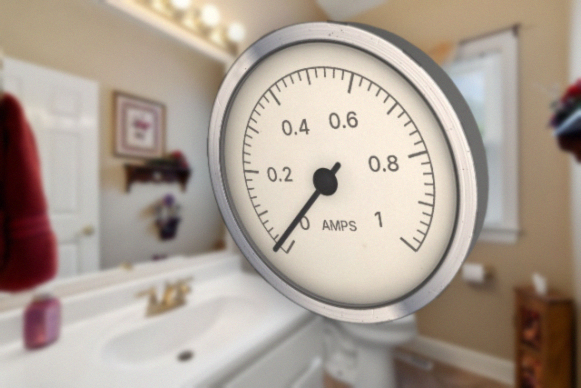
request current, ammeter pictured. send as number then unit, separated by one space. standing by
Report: 0.02 A
